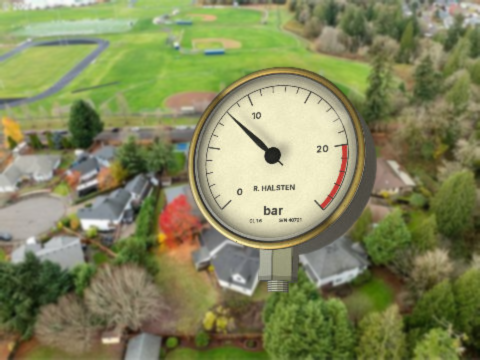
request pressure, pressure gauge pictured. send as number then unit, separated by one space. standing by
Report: 8 bar
